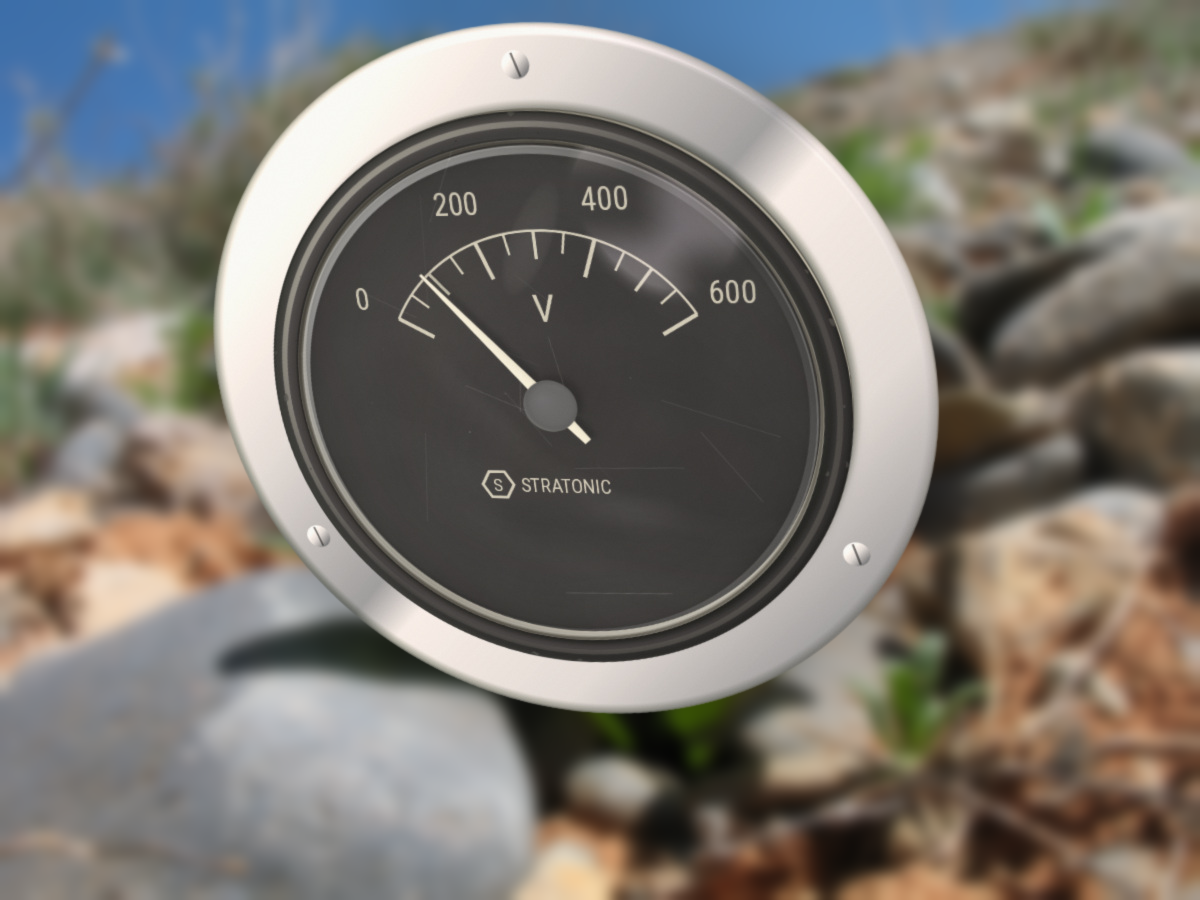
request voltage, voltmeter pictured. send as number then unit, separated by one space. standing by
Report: 100 V
